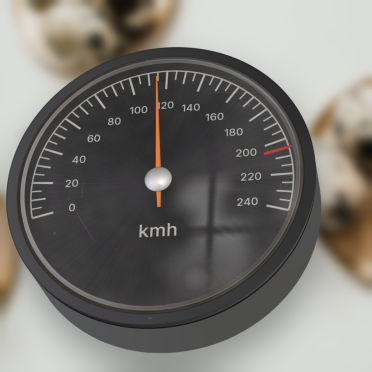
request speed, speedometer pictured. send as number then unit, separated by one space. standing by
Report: 115 km/h
